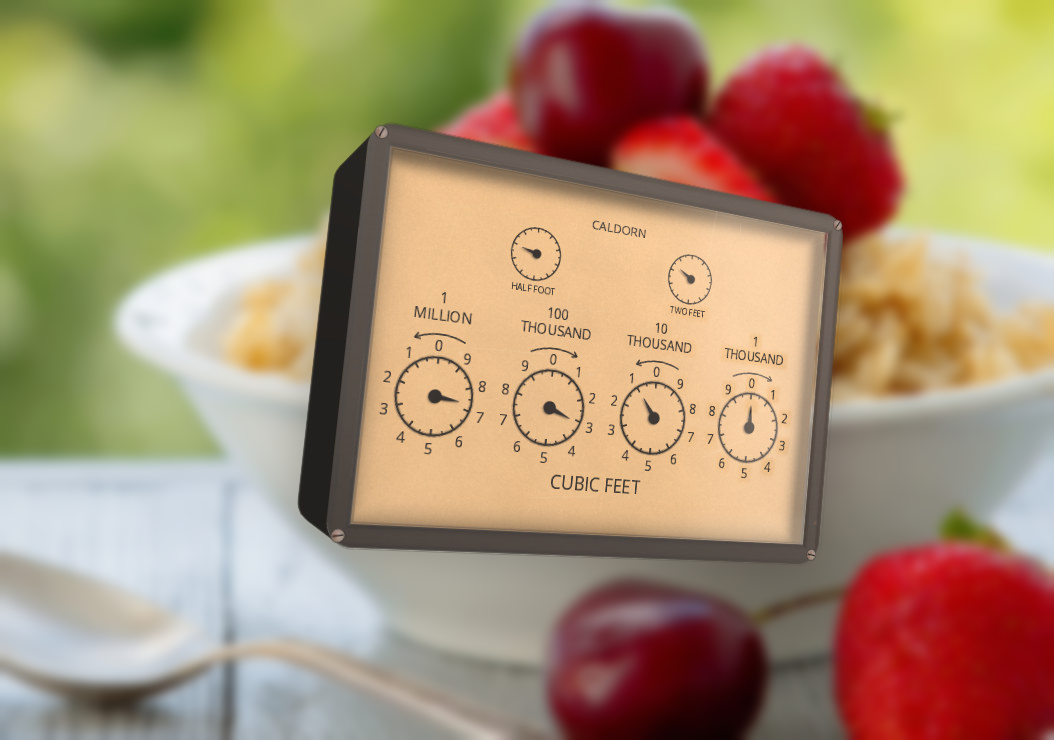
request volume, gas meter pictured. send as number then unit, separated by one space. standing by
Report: 731000 ft³
